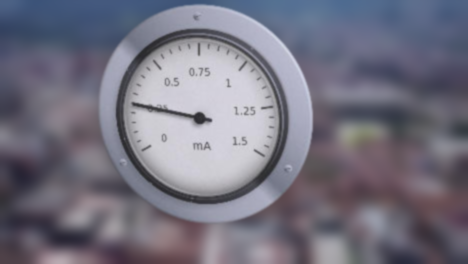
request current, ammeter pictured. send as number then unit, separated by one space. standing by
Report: 0.25 mA
